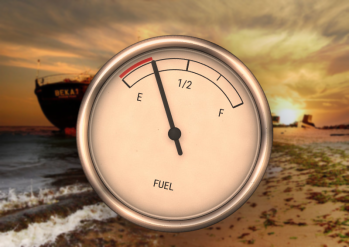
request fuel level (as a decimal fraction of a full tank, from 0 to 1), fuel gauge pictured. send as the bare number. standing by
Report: 0.25
